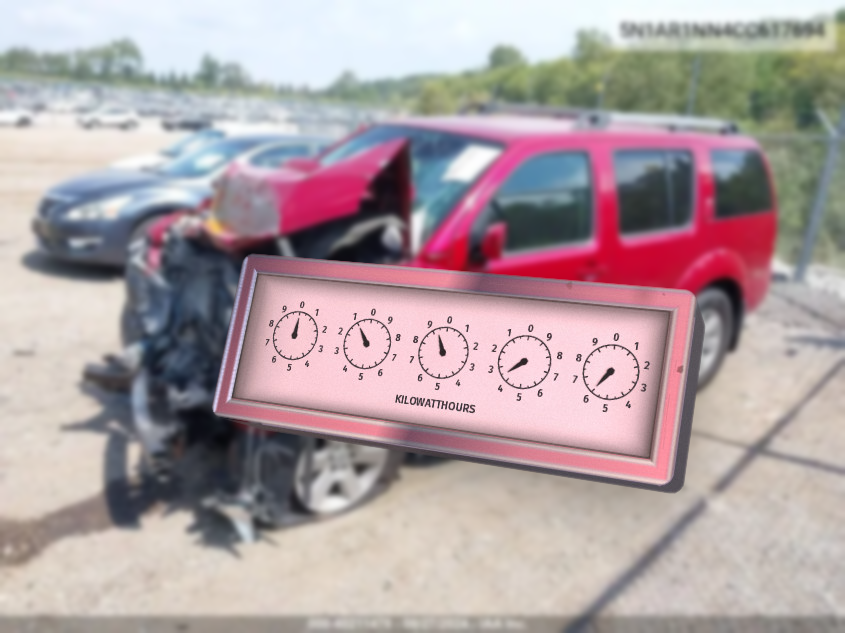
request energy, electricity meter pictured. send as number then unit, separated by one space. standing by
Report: 936 kWh
